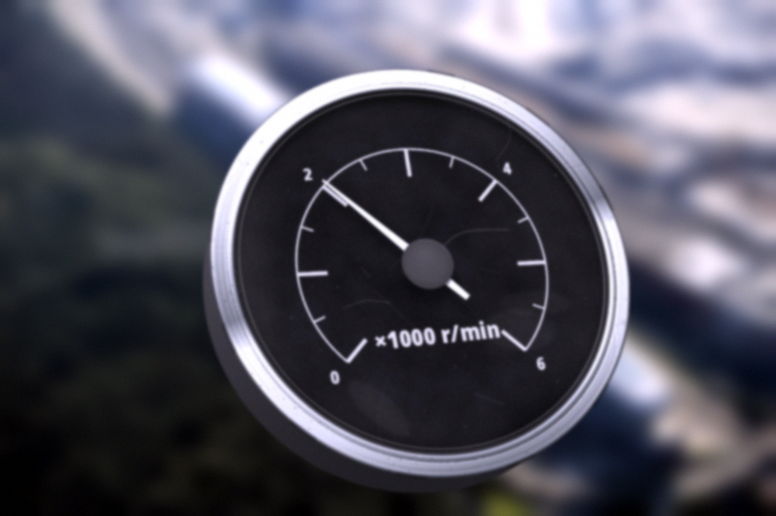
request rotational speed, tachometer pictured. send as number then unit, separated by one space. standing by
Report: 2000 rpm
